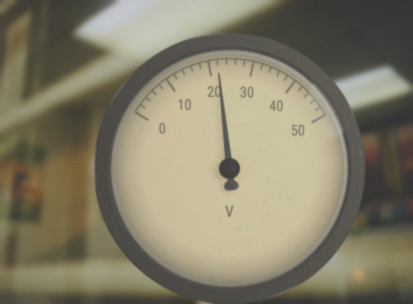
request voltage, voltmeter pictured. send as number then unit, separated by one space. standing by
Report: 22 V
